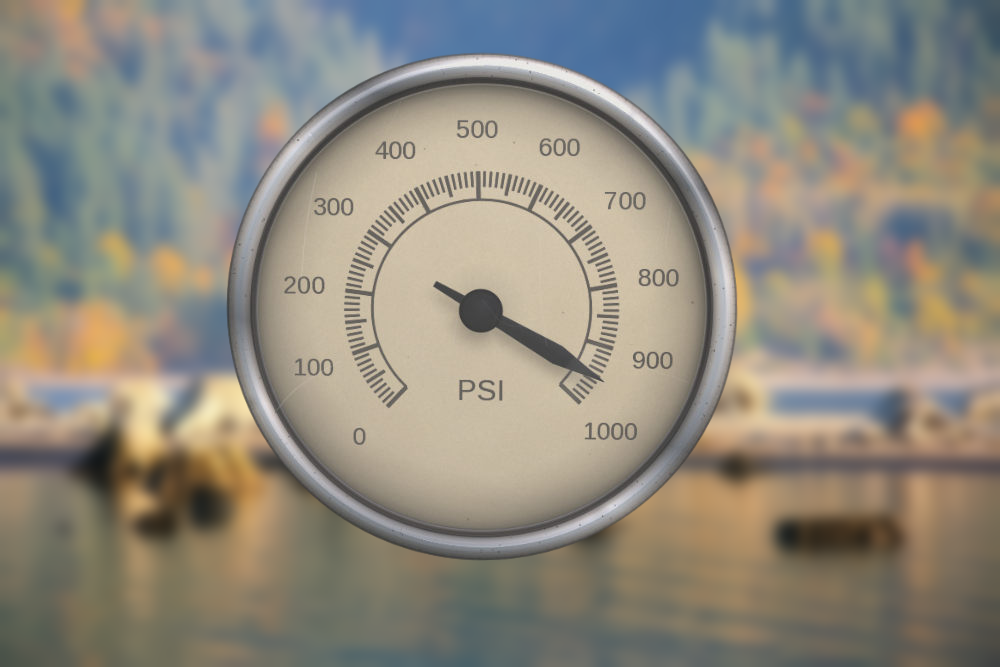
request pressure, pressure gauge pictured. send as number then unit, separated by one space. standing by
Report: 950 psi
